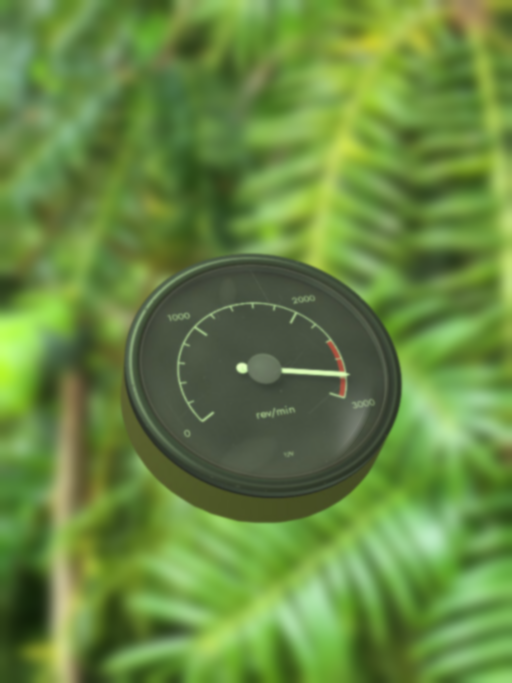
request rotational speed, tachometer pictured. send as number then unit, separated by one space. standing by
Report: 2800 rpm
